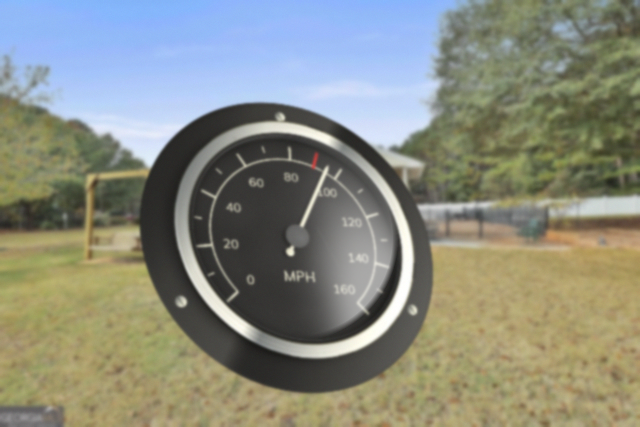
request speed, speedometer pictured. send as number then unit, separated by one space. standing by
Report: 95 mph
